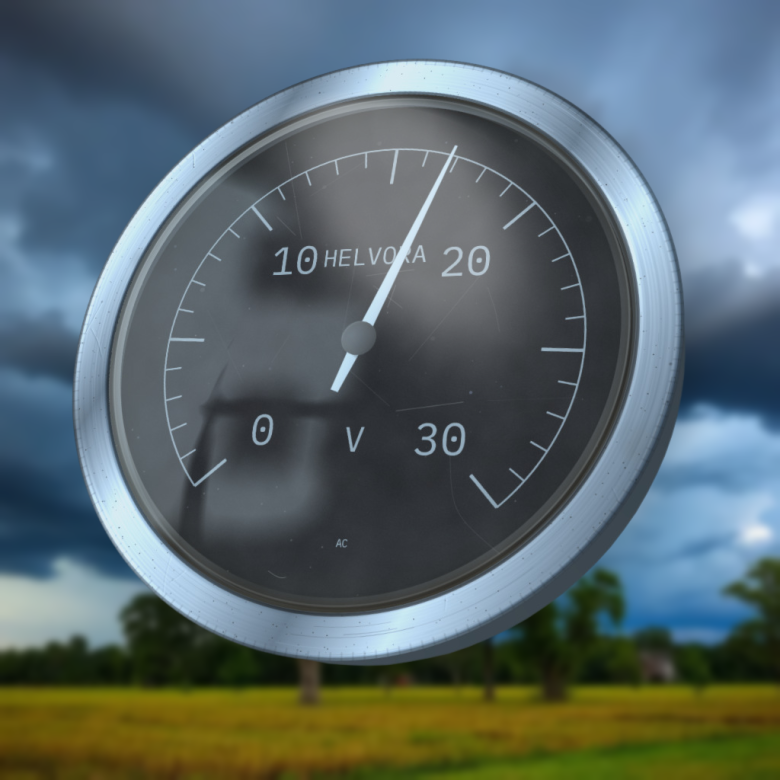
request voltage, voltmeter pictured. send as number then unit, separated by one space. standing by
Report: 17 V
